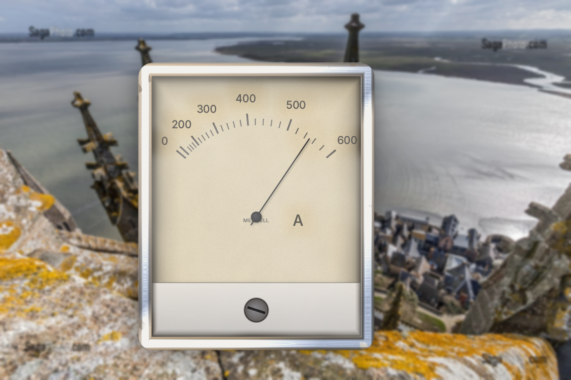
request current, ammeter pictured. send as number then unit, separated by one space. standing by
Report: 550 A
